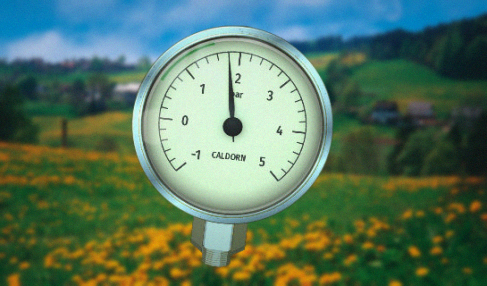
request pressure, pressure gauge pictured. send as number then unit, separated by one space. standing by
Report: 1.8 bar
